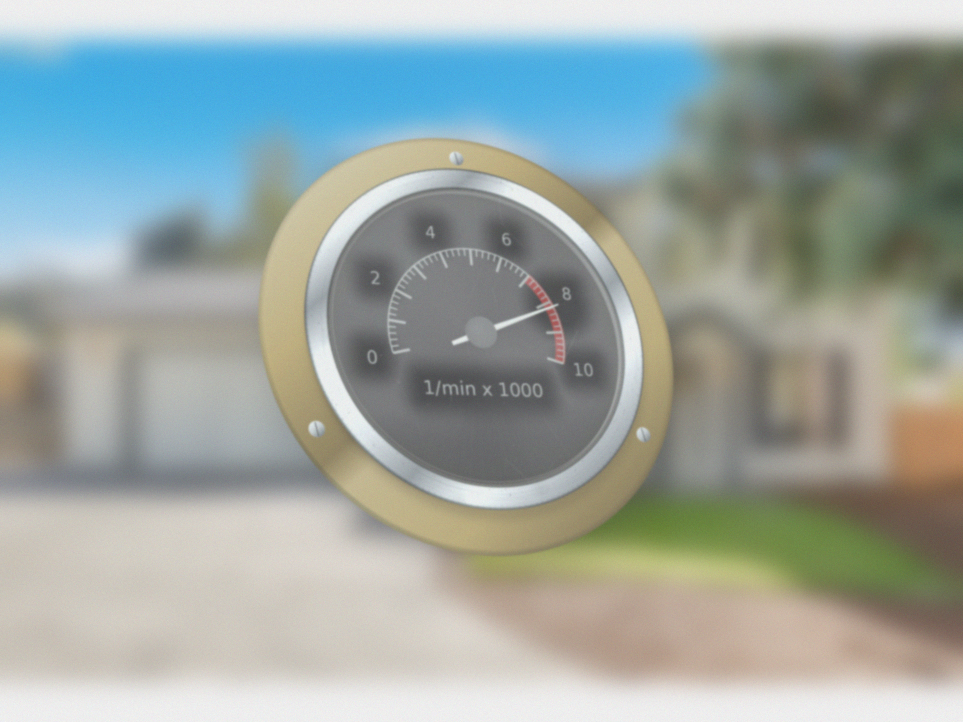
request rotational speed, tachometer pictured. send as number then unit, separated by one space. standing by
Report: 8200 rpm
